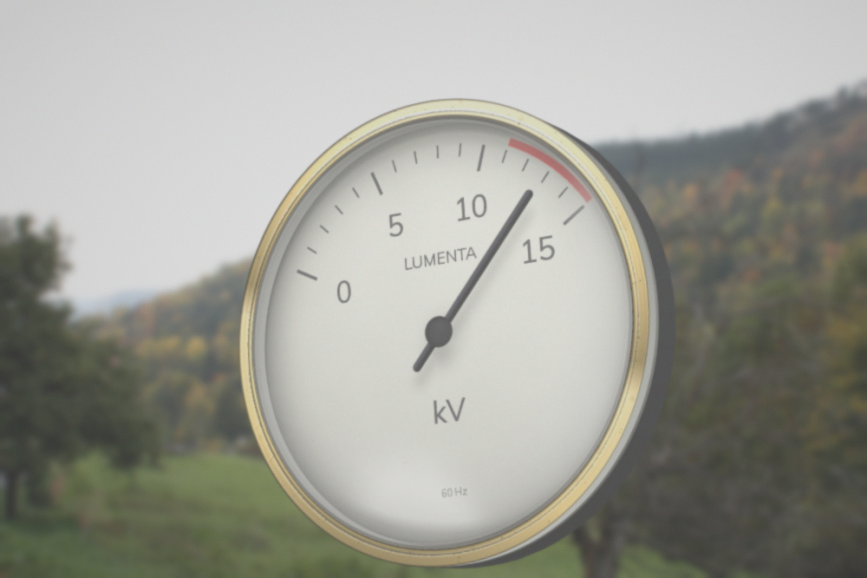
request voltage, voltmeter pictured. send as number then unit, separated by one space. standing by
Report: 13 kV
